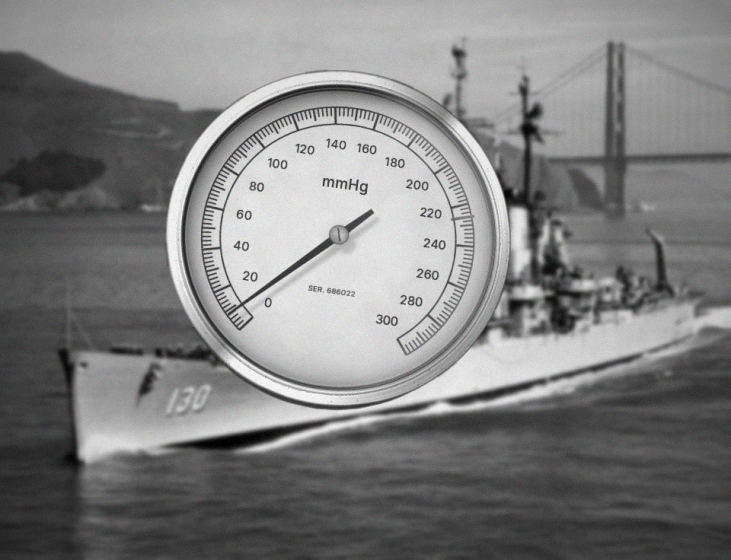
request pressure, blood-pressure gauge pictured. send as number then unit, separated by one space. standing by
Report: 8 mmHg
